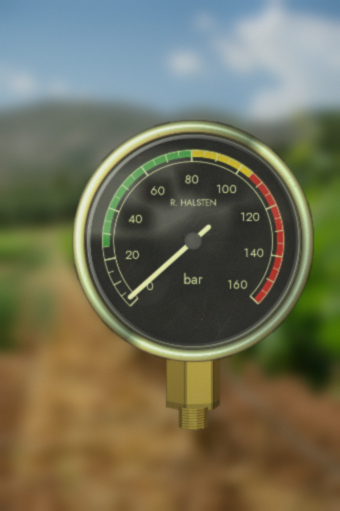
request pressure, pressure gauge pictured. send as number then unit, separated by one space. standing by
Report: 2.5 bar
